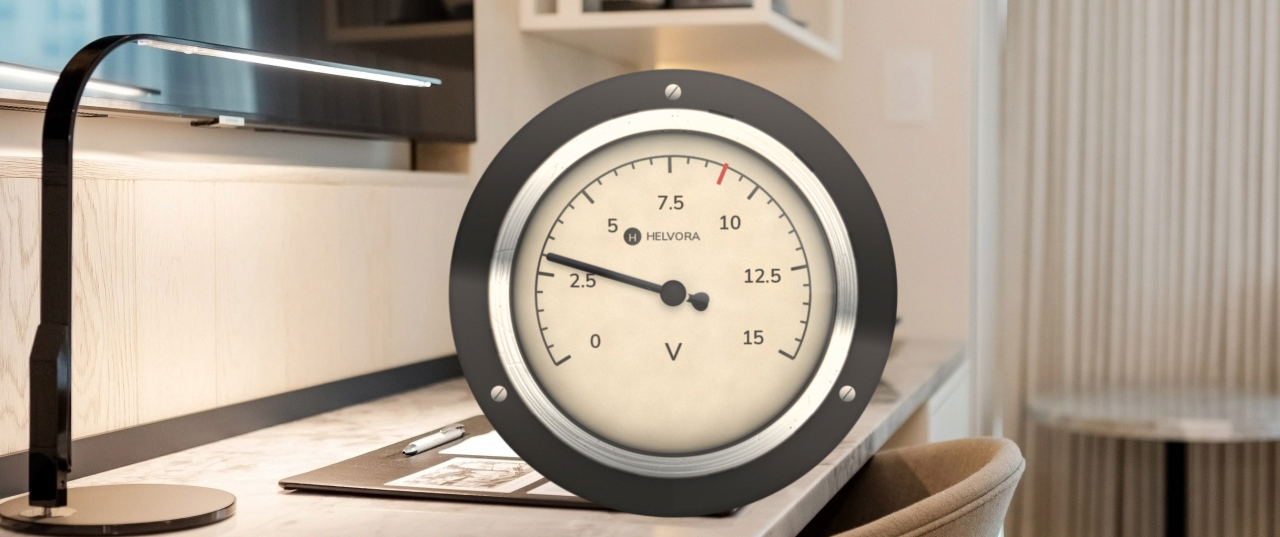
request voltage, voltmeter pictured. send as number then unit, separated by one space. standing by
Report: 3 V
